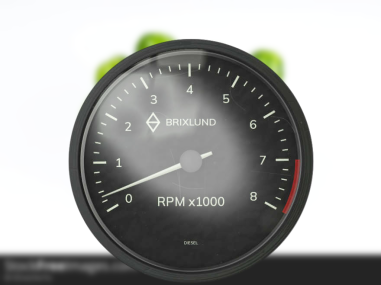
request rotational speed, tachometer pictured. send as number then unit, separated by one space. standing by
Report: 300 rpm
